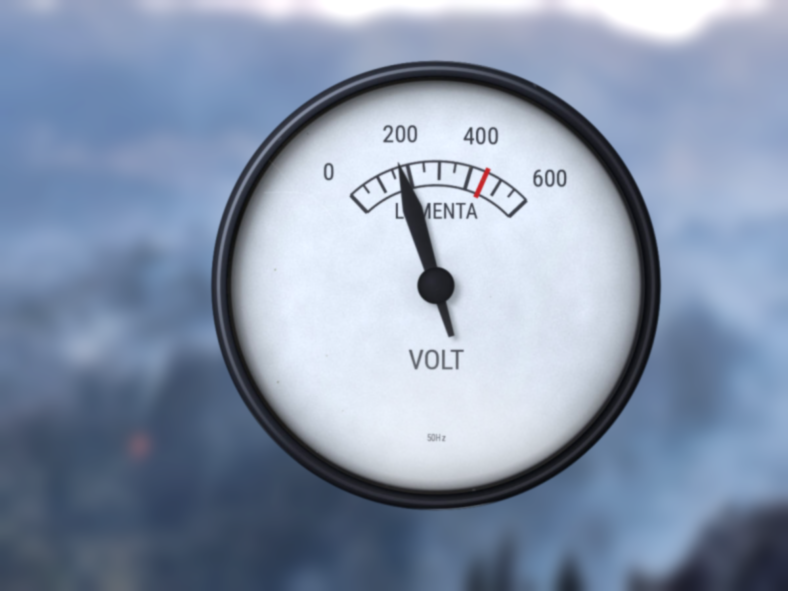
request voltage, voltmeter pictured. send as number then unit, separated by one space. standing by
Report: 175 V
